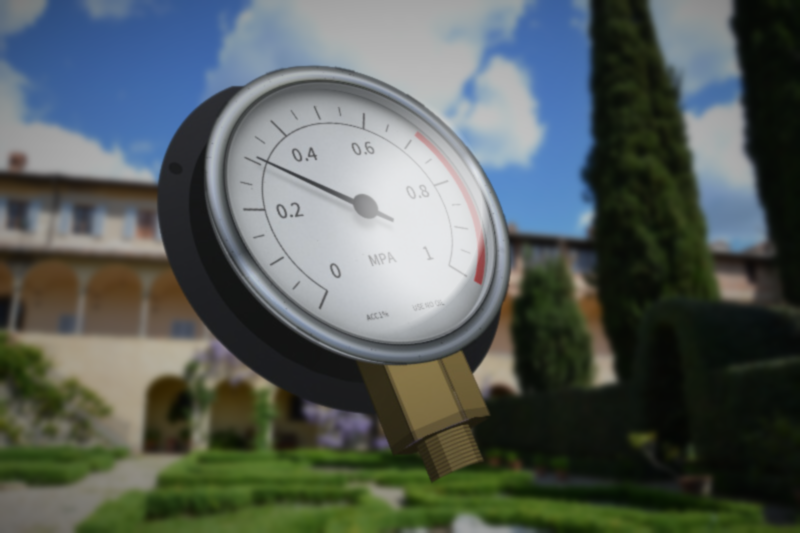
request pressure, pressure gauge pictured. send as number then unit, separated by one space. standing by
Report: 0.3 MPa
